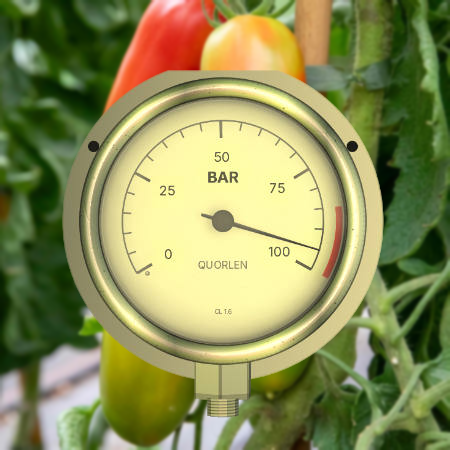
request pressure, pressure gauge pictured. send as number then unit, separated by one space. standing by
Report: 95 bar
